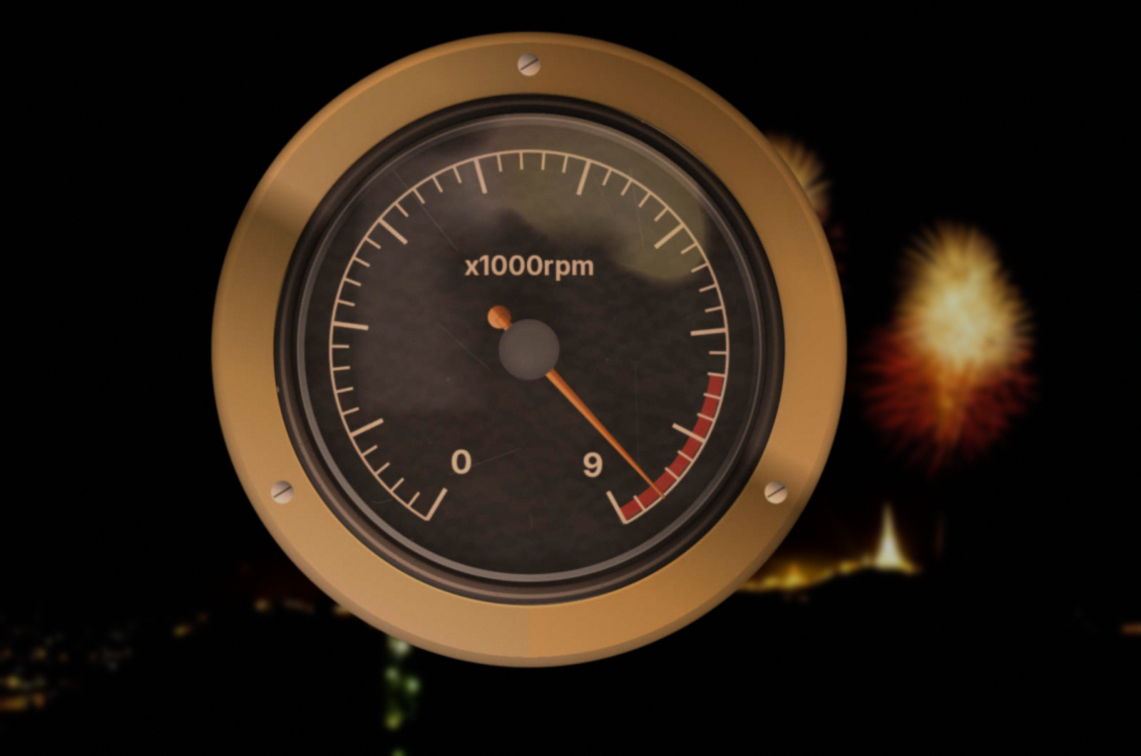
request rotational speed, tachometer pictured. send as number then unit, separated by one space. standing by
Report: 8600 rpm
